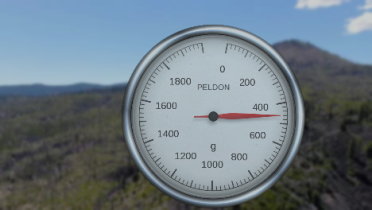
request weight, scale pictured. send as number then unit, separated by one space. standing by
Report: 460 g
